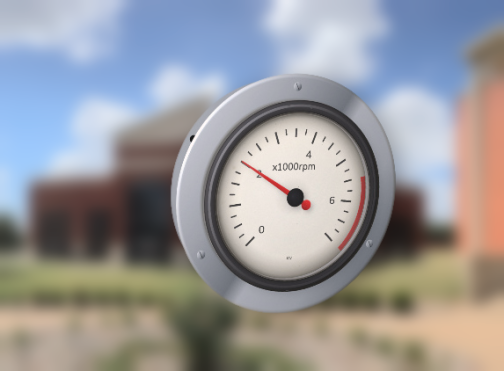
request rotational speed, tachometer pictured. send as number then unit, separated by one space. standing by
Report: 2000 rpm
